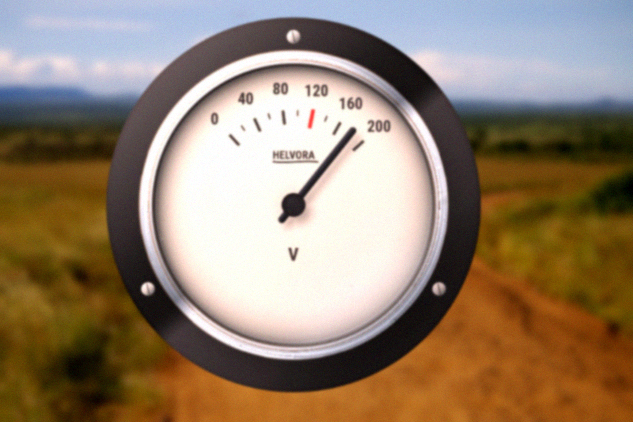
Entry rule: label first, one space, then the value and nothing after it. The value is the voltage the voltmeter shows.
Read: 180 V
